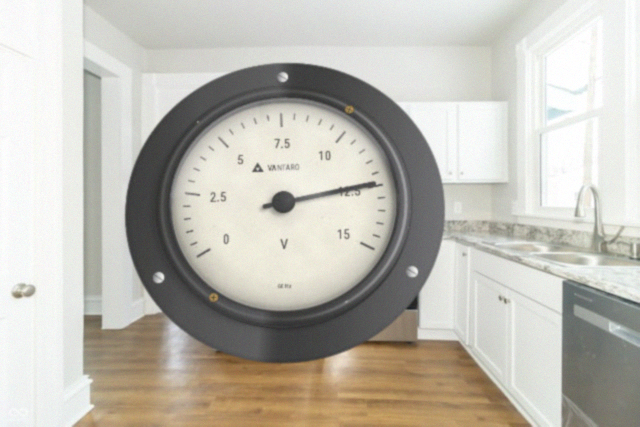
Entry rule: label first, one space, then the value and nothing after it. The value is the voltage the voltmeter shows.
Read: 12.5 V
